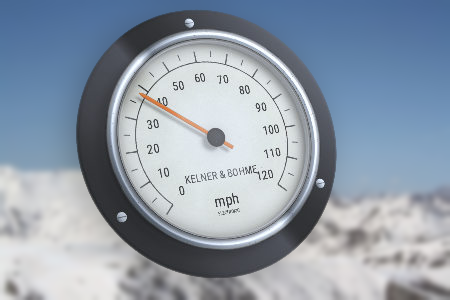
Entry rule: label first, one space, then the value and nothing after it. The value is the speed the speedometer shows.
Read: 37.5 mph
